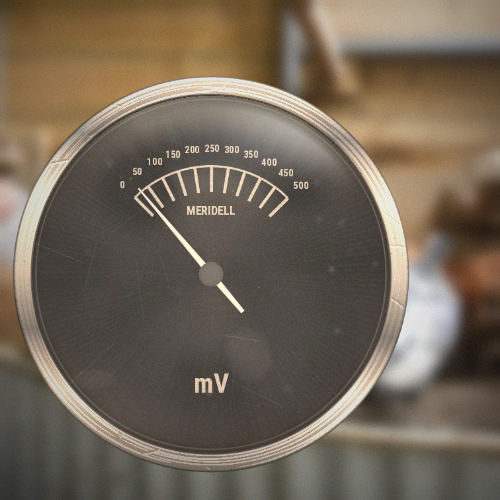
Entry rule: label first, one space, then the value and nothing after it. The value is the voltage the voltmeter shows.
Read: 25 mV
